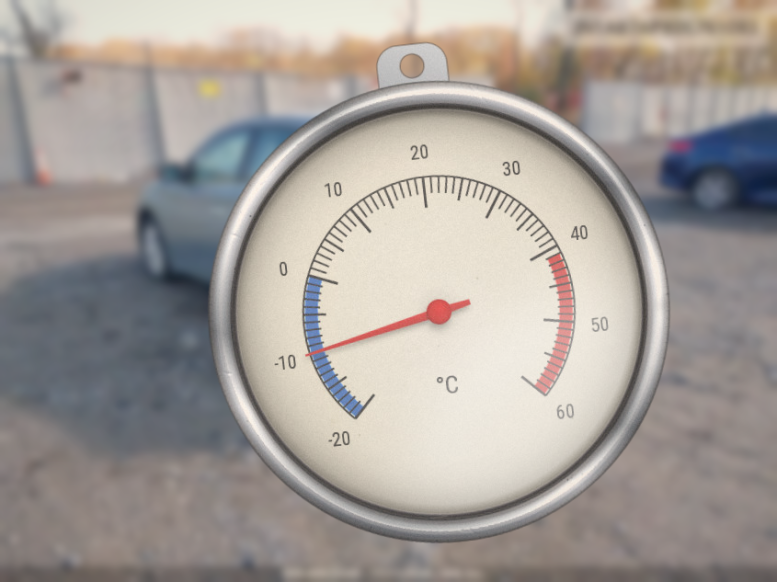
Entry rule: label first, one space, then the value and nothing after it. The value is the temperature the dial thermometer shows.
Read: -10 °C
